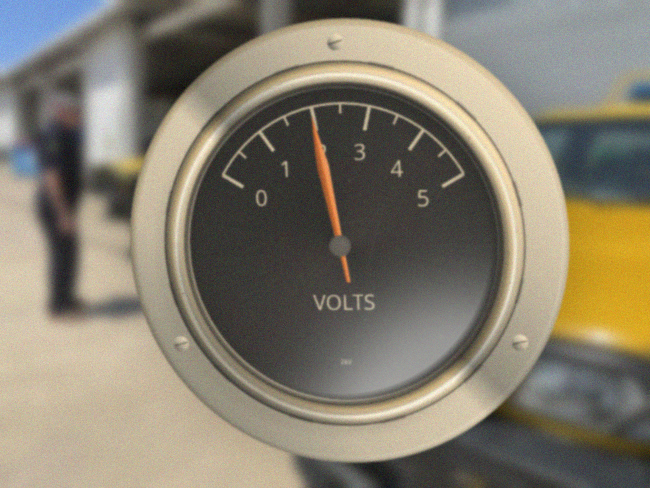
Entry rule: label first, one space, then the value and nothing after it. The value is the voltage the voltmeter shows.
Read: 2 V
